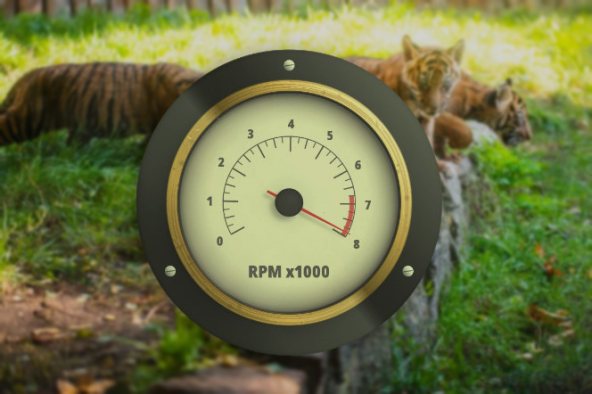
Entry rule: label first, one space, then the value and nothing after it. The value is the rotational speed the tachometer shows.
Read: 7875 rpm
